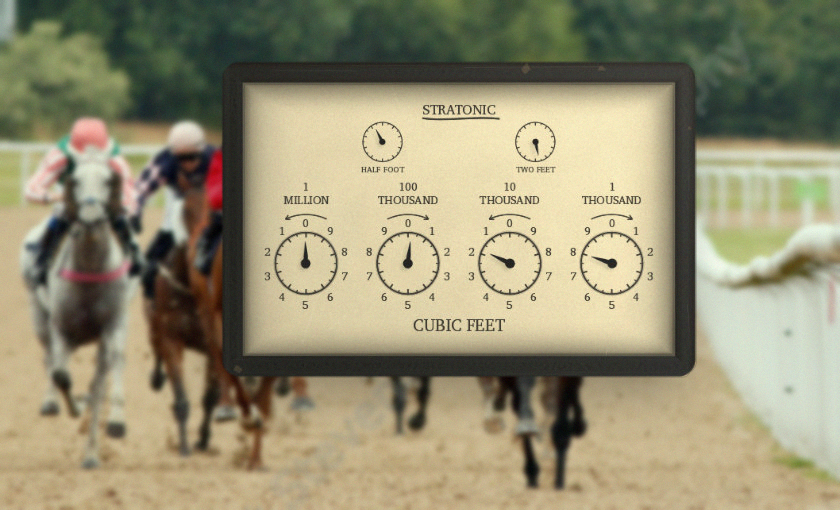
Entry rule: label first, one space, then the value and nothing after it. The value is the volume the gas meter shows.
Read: 1800 ft³
